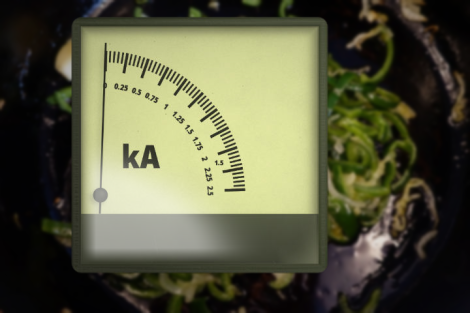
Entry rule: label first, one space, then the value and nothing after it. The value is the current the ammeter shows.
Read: 0 kA
